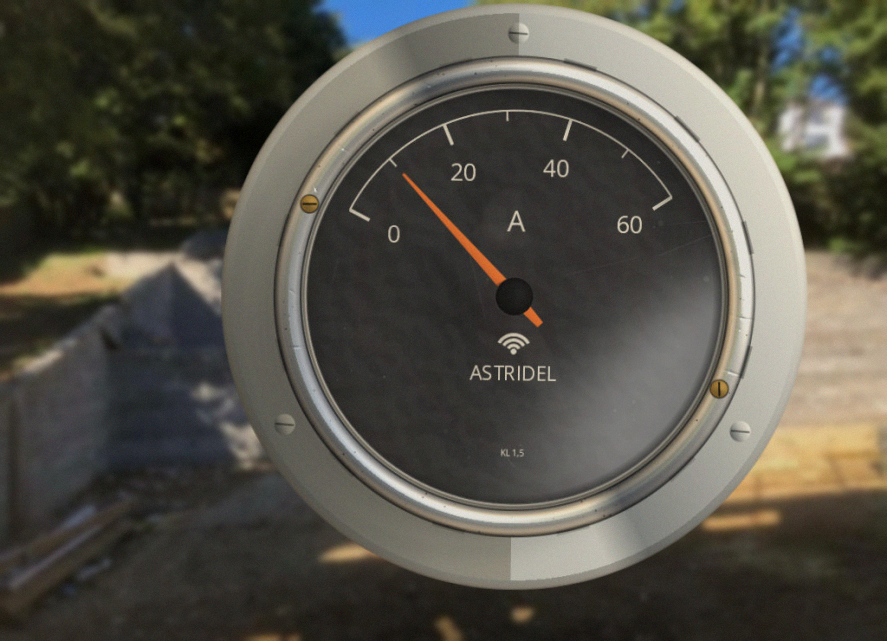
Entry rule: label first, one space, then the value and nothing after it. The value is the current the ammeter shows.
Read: 10 A
